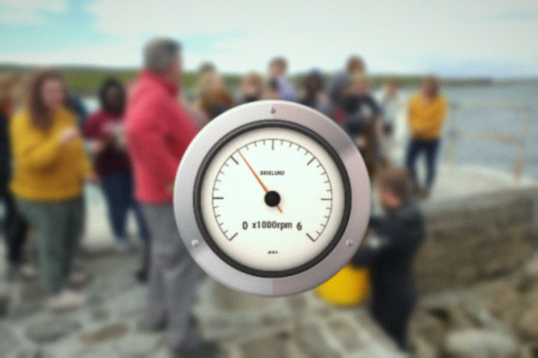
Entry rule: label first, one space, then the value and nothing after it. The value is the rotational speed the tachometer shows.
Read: 2200 rpm
